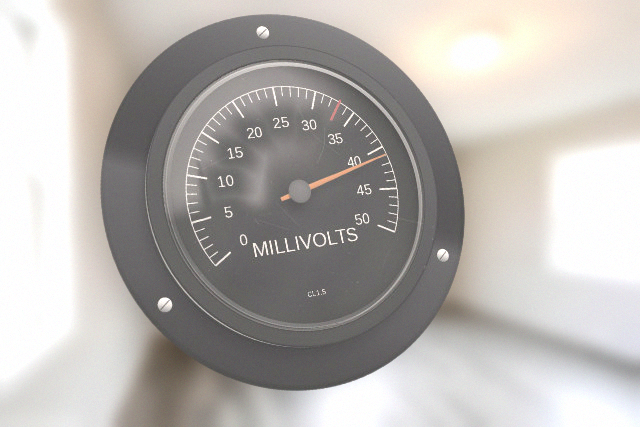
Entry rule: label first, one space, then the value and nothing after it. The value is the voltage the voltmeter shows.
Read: 41 mV
